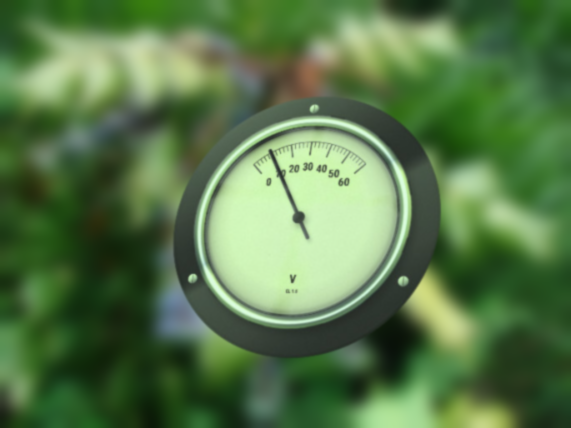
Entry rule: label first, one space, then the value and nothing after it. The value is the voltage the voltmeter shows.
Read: 10 V
